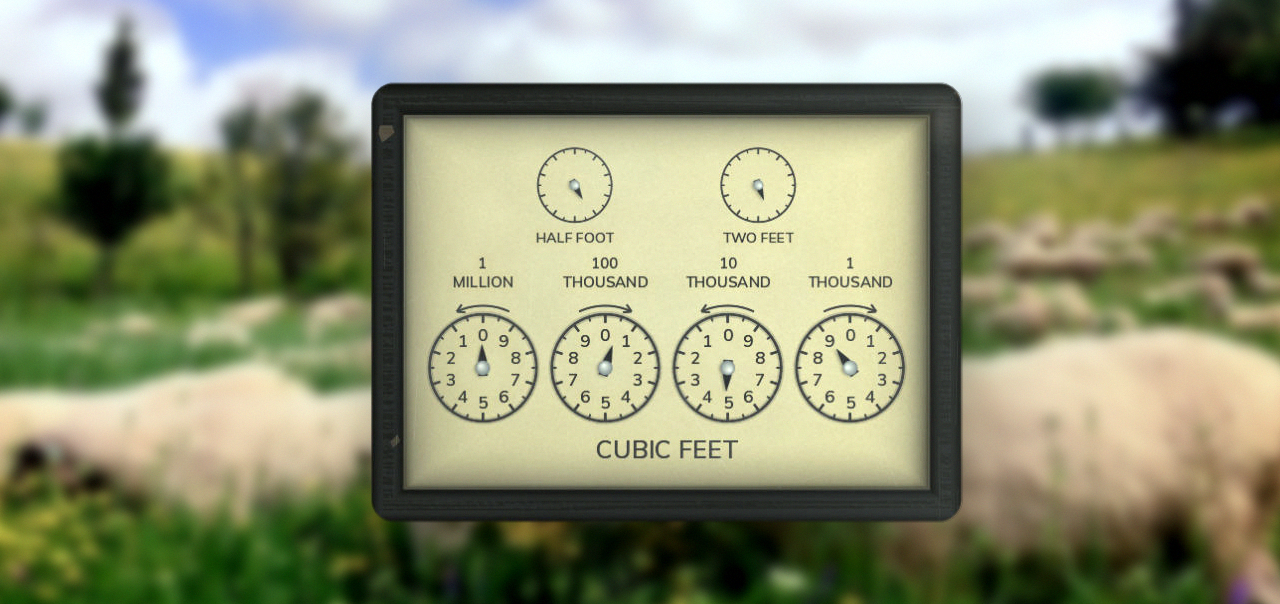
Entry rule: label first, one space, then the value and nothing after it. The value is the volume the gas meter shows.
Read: 4900 ft³
